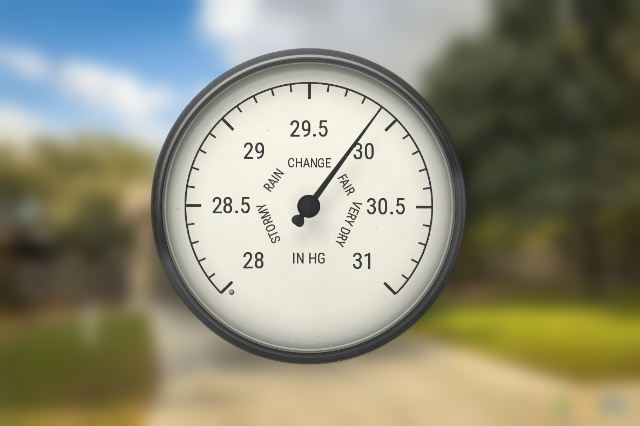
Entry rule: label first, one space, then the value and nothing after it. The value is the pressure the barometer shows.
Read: 29.9 inHg
